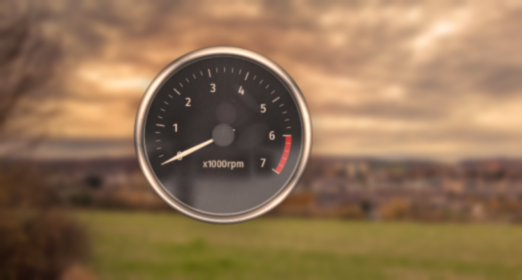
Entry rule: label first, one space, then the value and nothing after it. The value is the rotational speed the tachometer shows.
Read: 0 rpm
